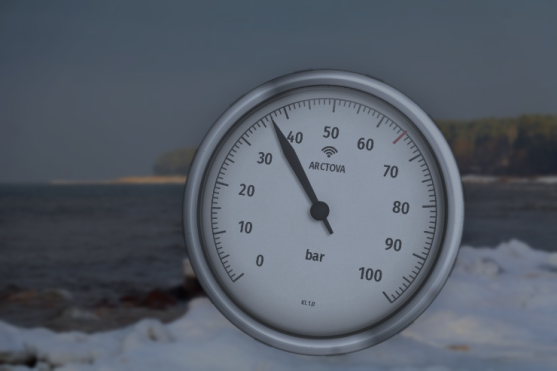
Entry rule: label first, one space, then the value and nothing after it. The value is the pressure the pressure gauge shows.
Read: 37 bar
